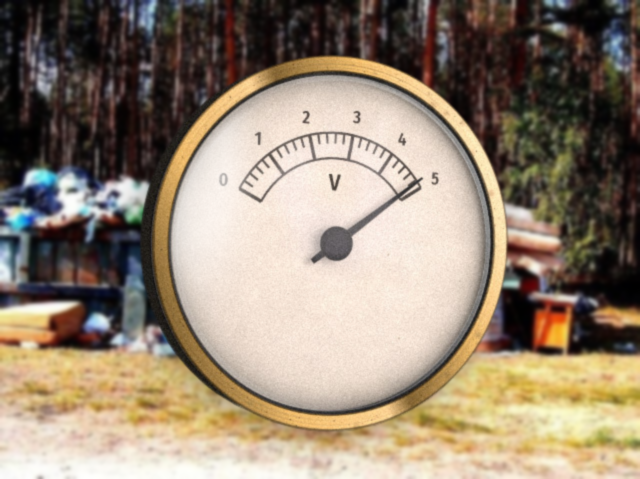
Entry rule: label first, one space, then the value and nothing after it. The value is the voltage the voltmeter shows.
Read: 4.8 V
